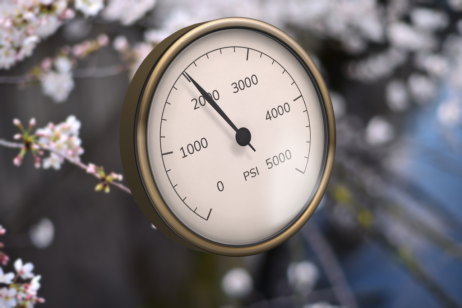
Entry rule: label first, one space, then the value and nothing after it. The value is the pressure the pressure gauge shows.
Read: 2000 psi
